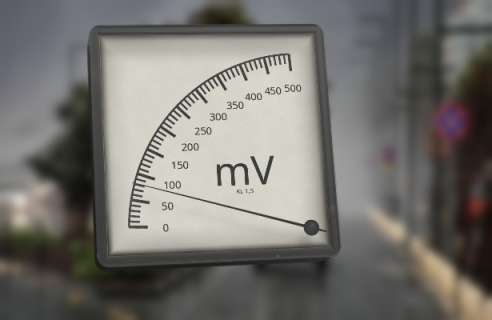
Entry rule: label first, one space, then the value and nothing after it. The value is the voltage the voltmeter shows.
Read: 80 mV
